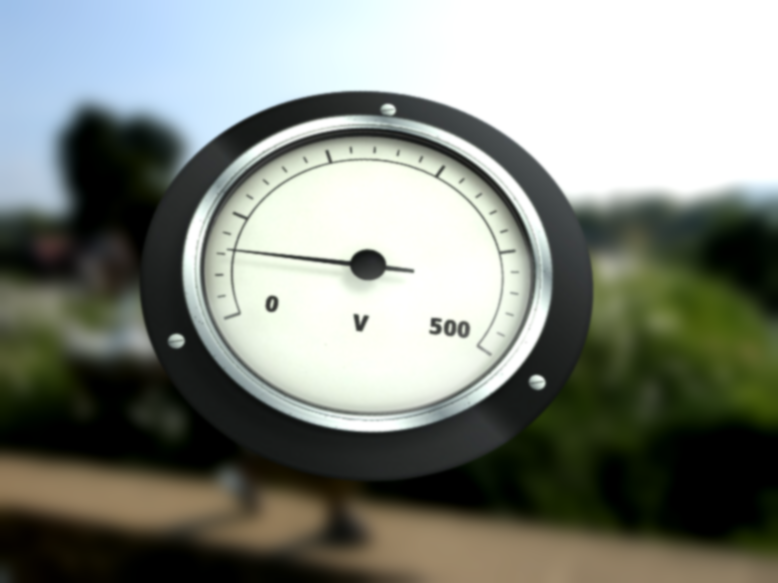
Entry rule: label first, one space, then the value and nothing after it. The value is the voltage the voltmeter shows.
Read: 60 V
